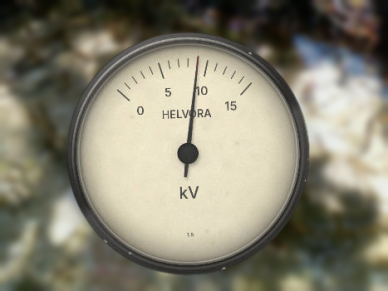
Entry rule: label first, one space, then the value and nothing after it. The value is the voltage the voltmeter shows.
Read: 9 kV
